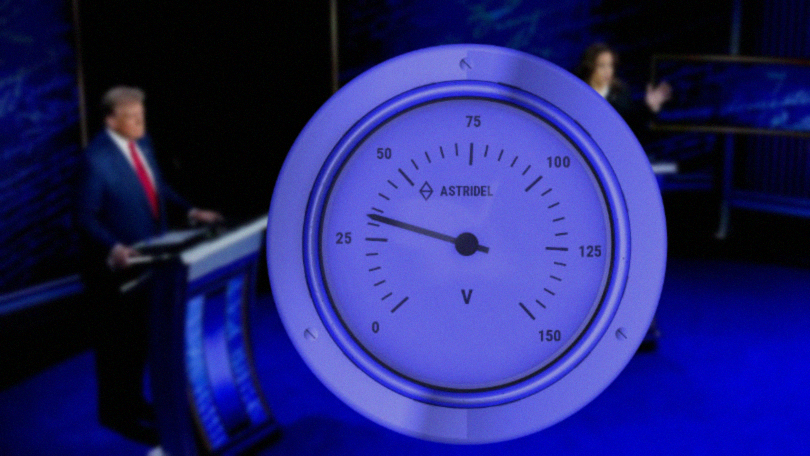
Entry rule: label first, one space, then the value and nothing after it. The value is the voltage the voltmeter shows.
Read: 32.5 V
